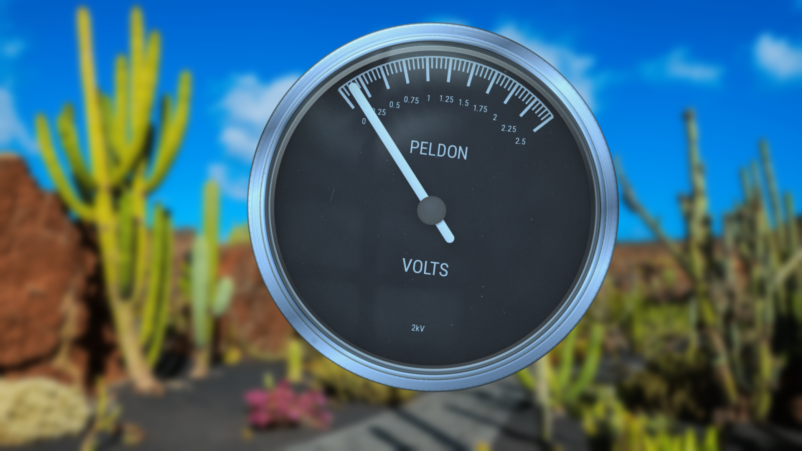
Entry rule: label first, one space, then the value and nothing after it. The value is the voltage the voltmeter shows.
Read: 0.15 V
